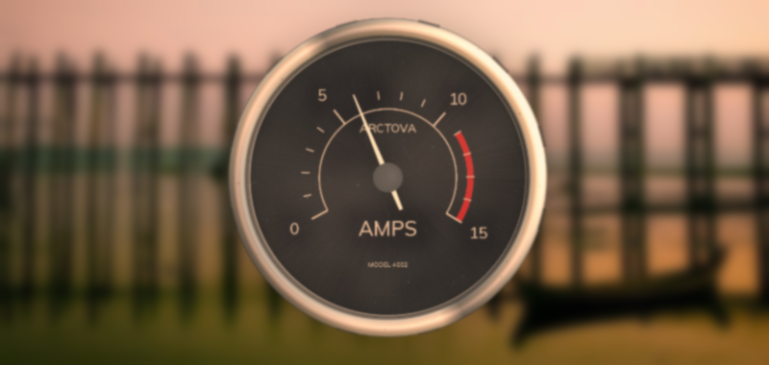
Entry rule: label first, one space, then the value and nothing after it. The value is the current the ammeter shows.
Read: 6 A
